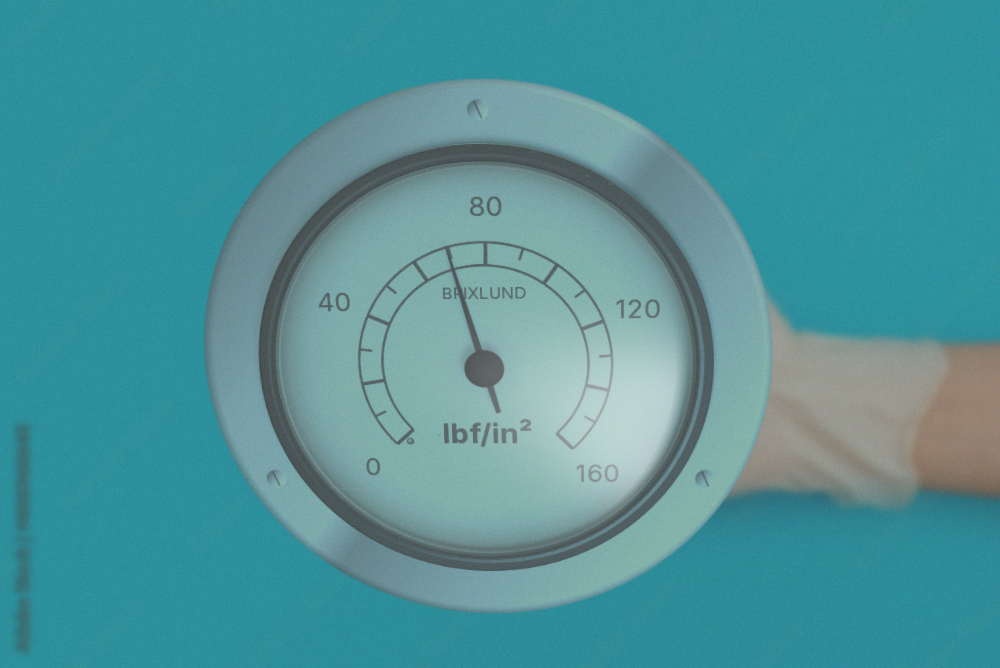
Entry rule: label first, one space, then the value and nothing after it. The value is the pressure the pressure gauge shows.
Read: 70 psi
